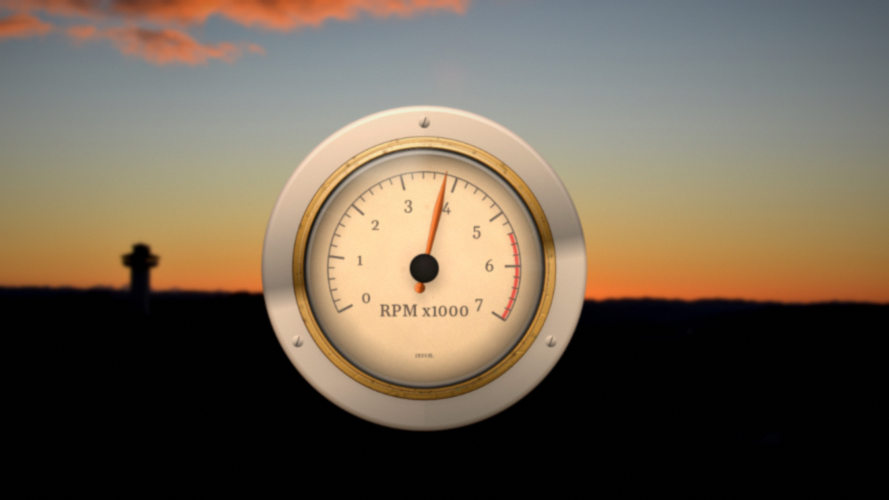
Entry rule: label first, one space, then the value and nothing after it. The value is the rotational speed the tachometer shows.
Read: 3800 rpm
